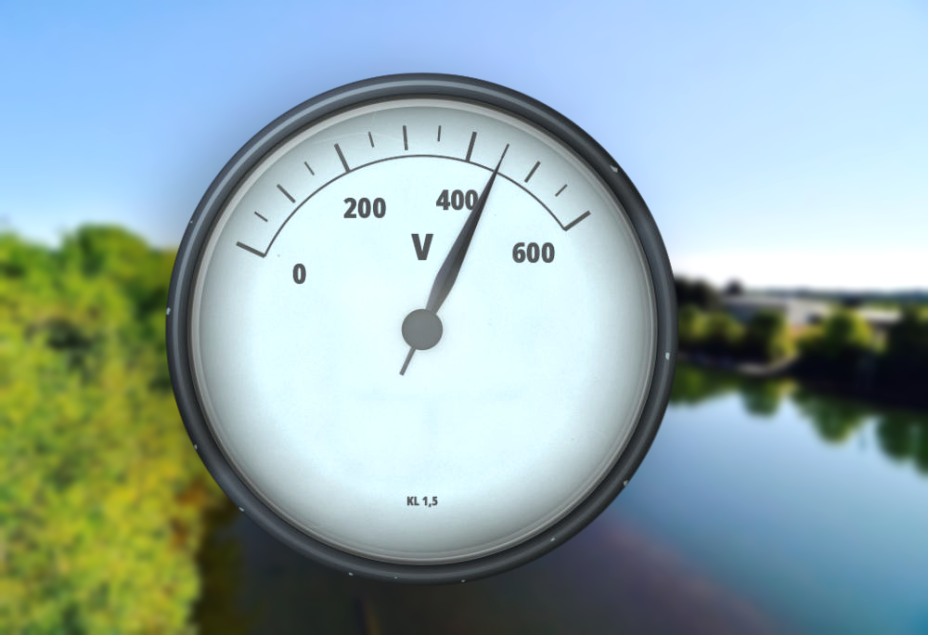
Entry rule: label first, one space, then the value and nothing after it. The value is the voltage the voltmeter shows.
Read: 450 V
